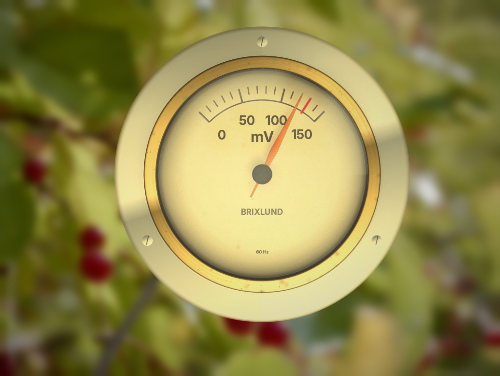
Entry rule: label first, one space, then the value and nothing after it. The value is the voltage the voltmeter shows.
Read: 120 mV
